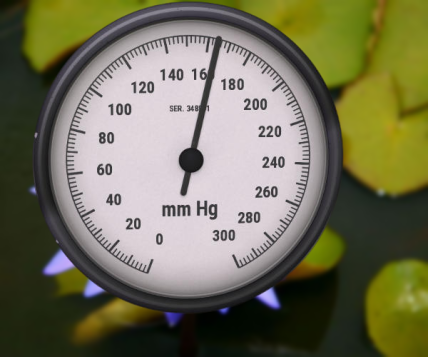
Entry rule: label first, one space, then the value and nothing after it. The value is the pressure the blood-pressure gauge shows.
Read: 164 mmHg
